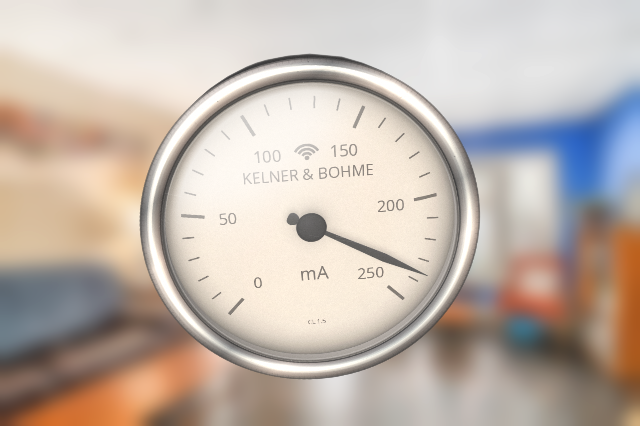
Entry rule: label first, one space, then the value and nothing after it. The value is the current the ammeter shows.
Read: 235 mA
